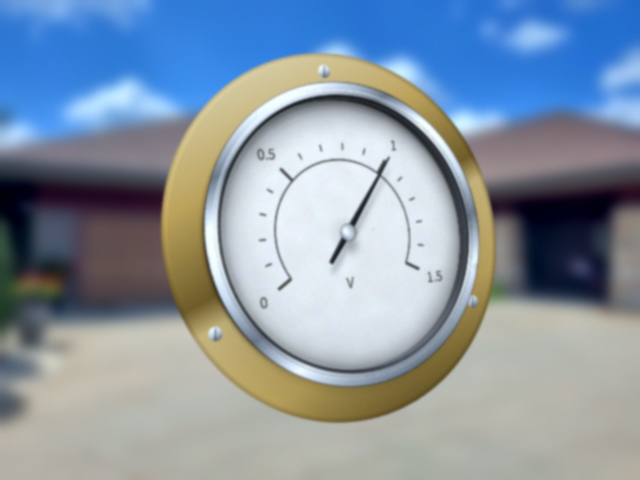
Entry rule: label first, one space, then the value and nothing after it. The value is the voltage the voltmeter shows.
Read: 1 V
